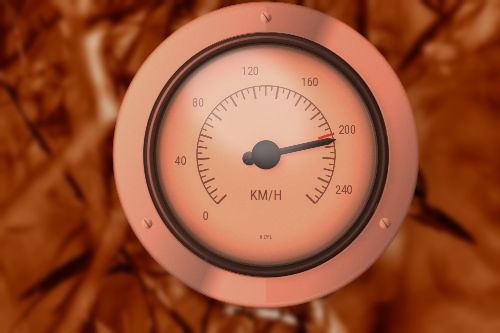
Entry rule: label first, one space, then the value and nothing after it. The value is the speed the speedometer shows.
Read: 205 km/h
